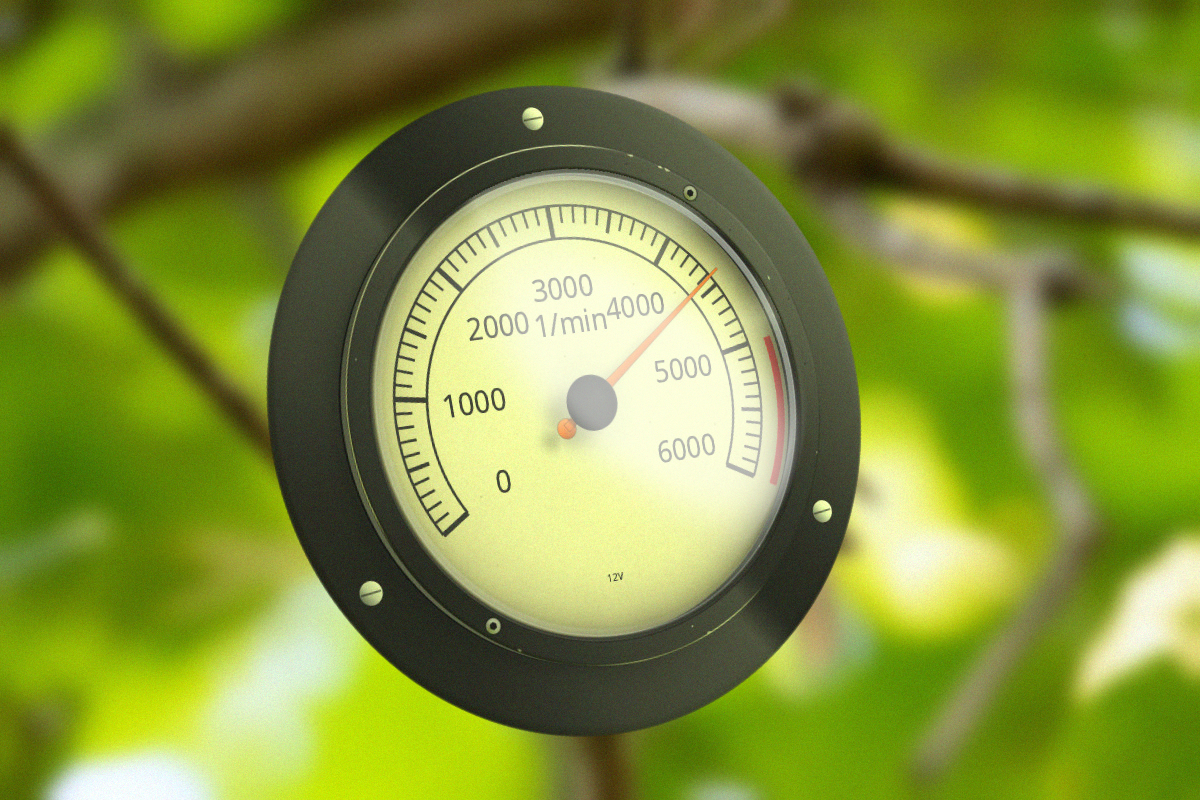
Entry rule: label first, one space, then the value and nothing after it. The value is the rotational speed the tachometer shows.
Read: 4400 rpm
